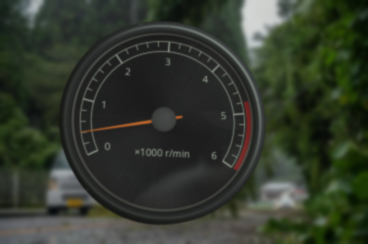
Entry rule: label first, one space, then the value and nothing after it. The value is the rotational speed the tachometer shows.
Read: 400 rpm
